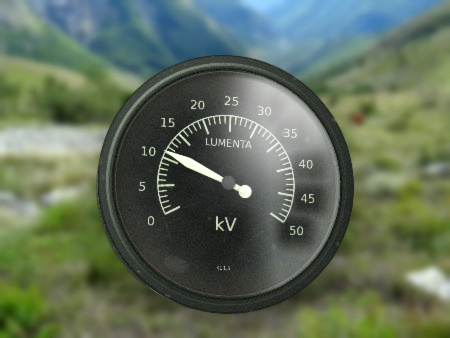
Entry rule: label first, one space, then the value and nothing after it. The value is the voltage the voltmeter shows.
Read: 11 kV
